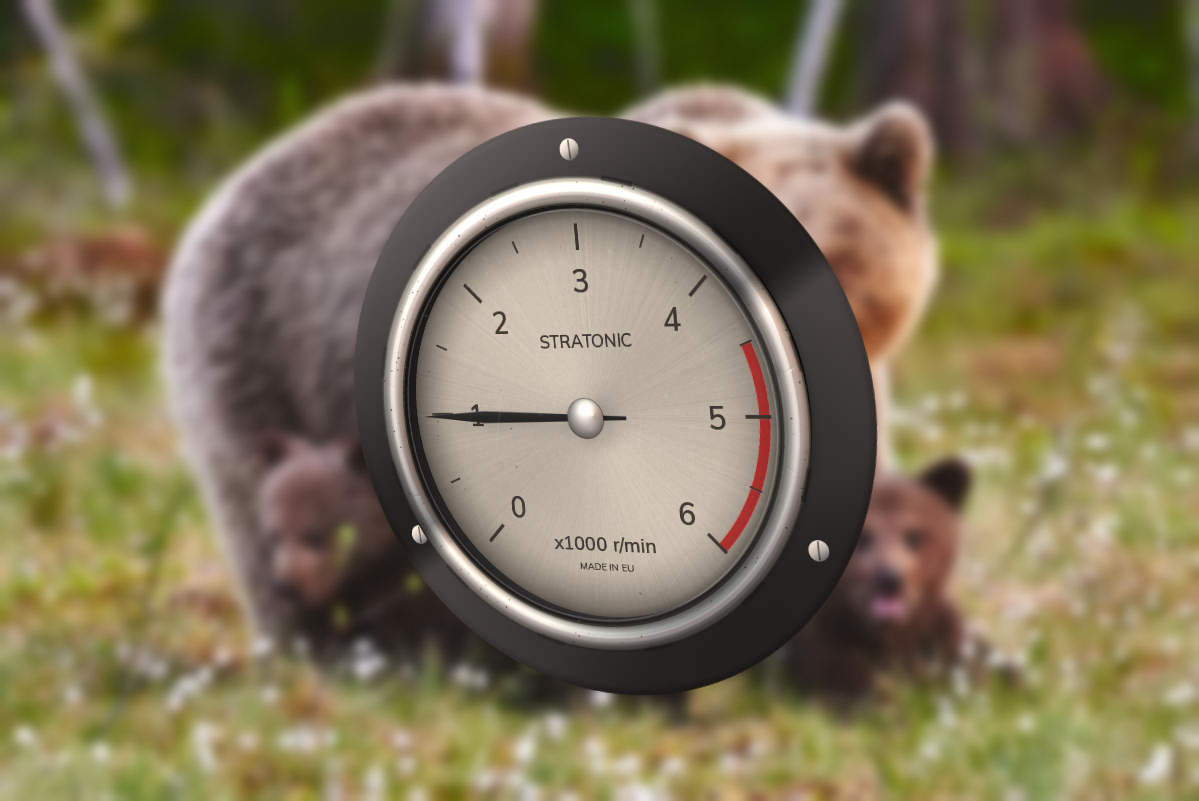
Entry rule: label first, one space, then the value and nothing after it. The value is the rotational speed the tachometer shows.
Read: 1000 rpm
